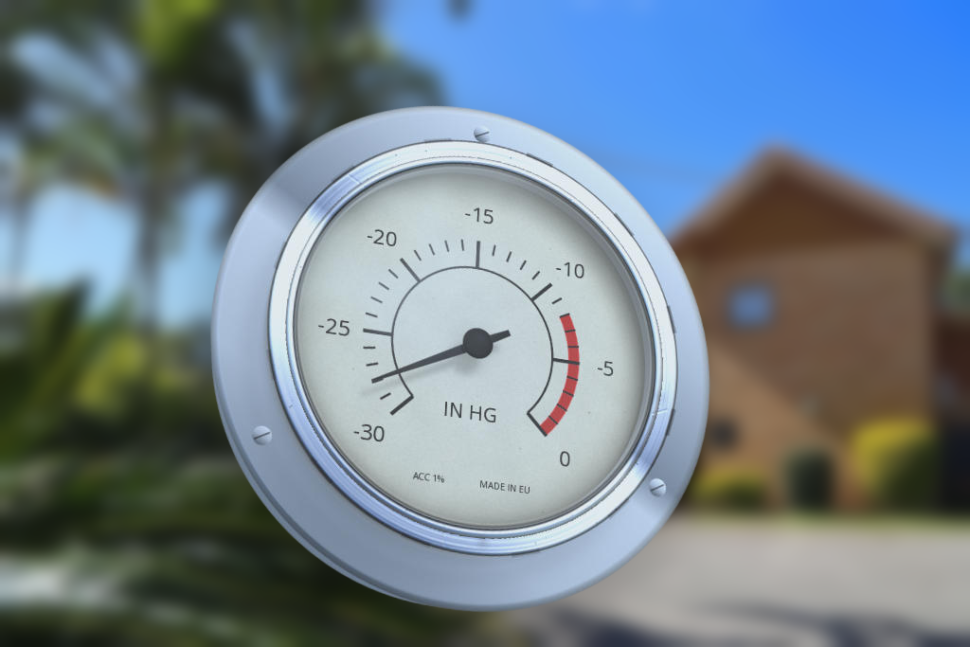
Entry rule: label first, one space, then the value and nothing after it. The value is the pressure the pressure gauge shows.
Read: -28 inHg
